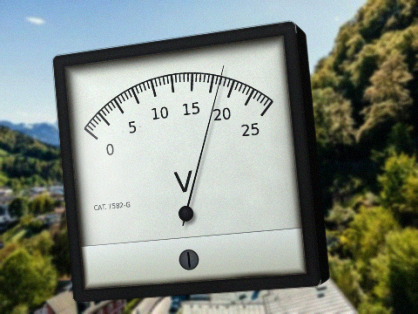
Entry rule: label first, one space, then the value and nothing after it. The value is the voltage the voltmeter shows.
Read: 18.5 V
